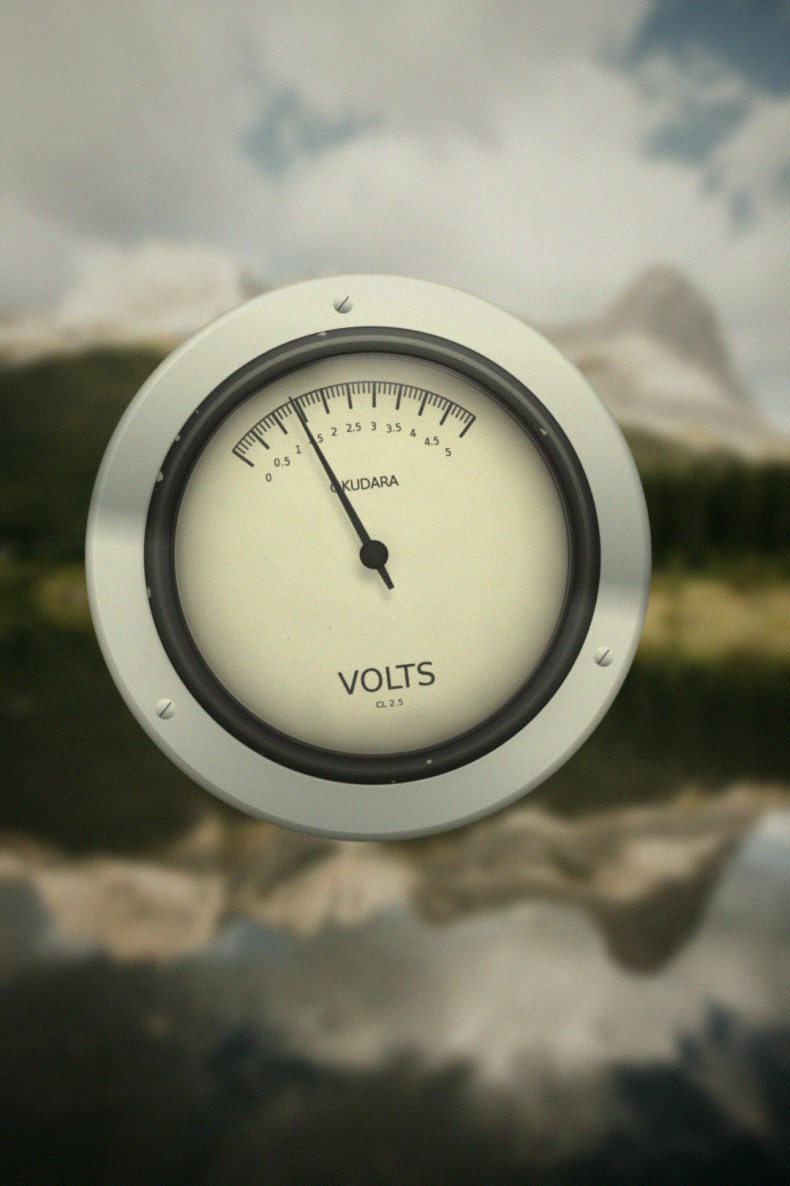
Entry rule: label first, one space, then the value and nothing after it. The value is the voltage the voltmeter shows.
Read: 1.4 V
